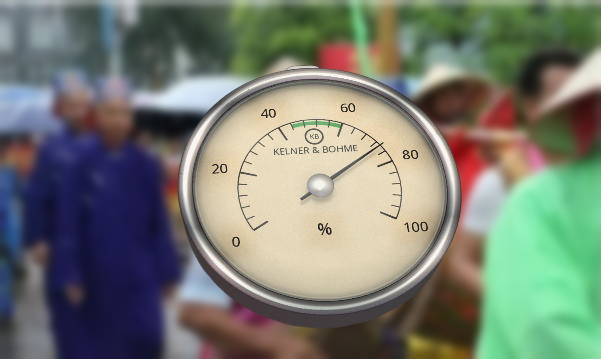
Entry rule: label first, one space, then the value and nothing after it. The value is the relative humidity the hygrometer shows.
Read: 74 %
